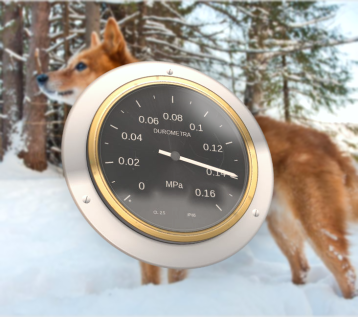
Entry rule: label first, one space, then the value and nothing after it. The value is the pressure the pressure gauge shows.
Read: 0.14 MPa
